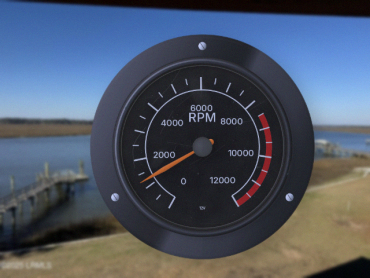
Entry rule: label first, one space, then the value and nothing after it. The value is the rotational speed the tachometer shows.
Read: 1250 rpm
